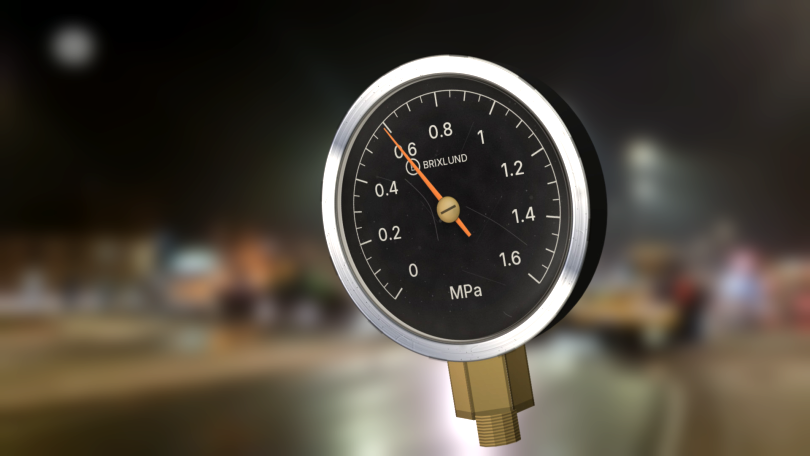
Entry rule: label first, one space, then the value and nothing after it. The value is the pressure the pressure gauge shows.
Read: 0.6 MPa
